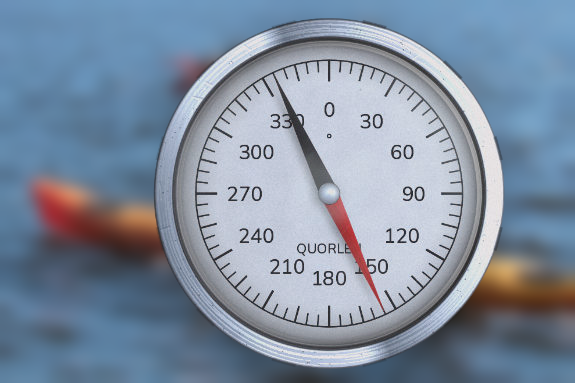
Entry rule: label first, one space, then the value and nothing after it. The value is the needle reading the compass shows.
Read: 155 °
